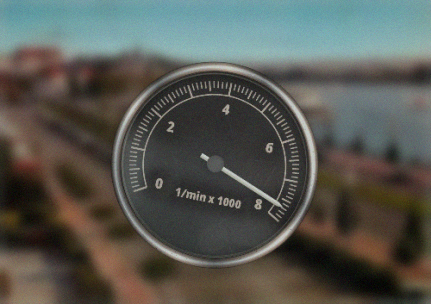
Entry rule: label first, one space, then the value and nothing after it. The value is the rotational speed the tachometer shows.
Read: 7700 rpm
